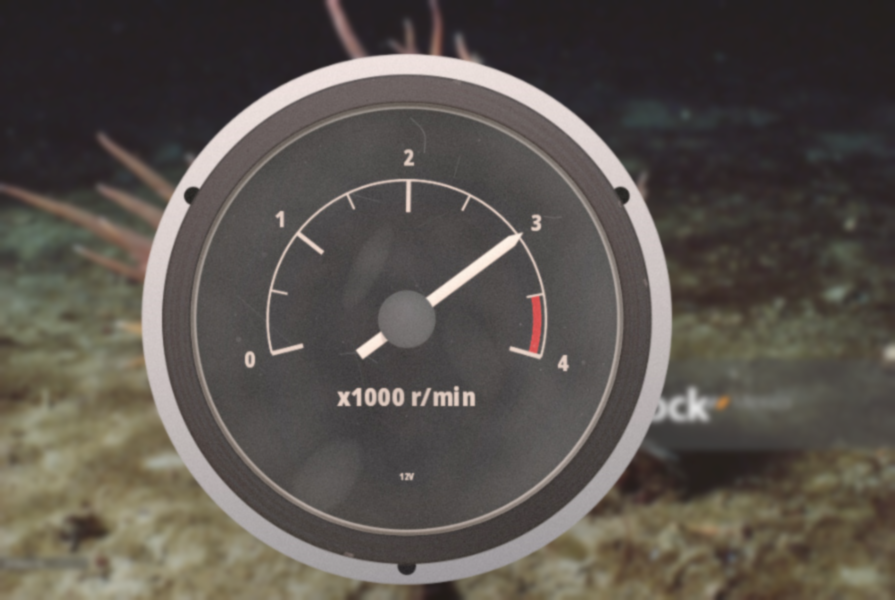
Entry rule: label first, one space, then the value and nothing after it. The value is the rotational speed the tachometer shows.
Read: 3000 rpm
